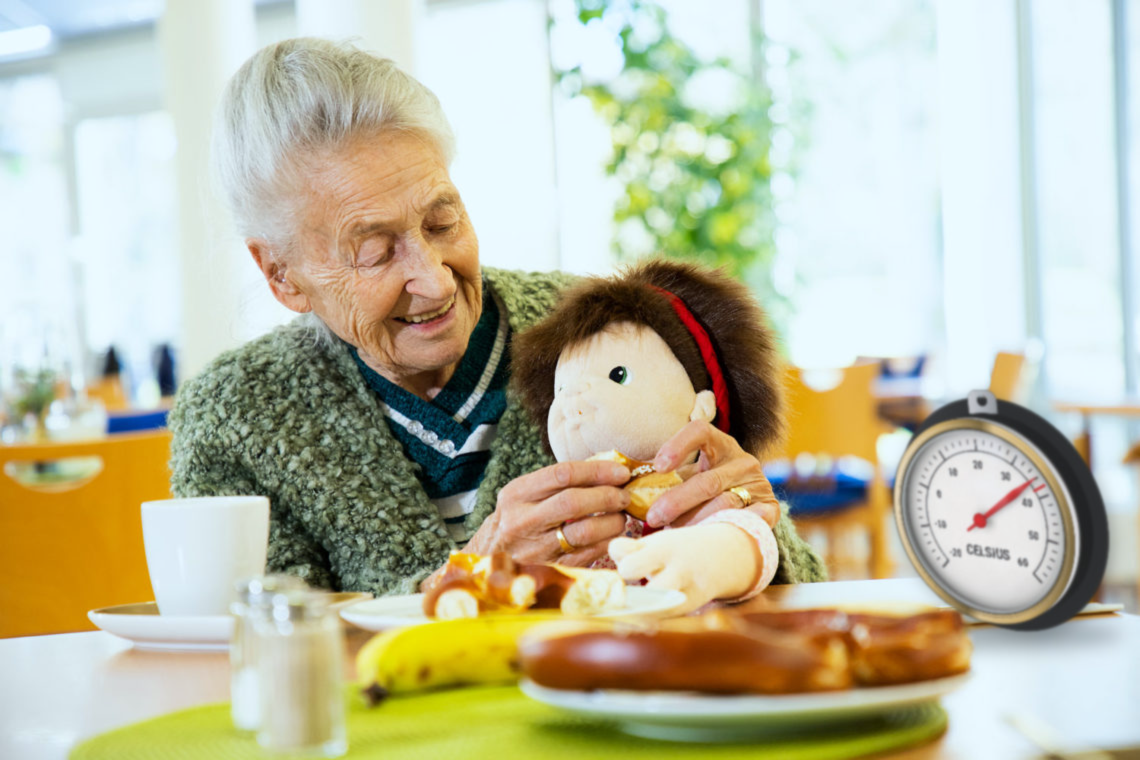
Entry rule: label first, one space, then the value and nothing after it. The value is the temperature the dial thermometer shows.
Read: 36 °C
